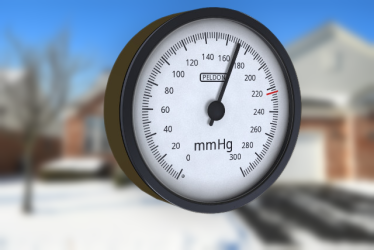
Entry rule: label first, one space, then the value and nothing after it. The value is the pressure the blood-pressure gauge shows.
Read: 170 mmHg
